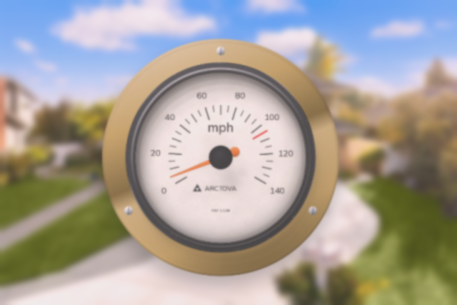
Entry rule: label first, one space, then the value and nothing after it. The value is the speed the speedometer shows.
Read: 5 mph
